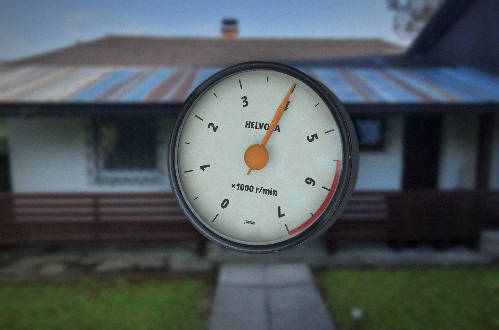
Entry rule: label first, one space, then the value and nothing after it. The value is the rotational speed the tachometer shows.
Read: 4000 rpm
